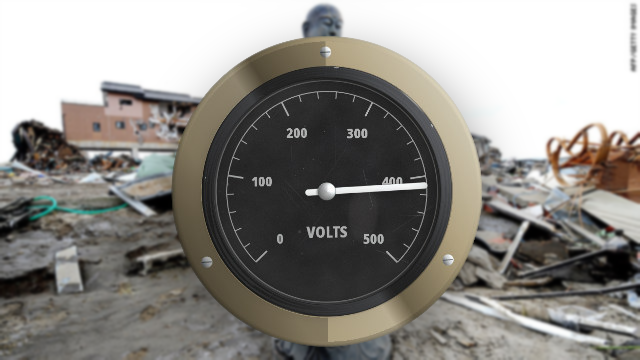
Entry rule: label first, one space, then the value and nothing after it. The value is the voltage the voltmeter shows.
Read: 410 V
